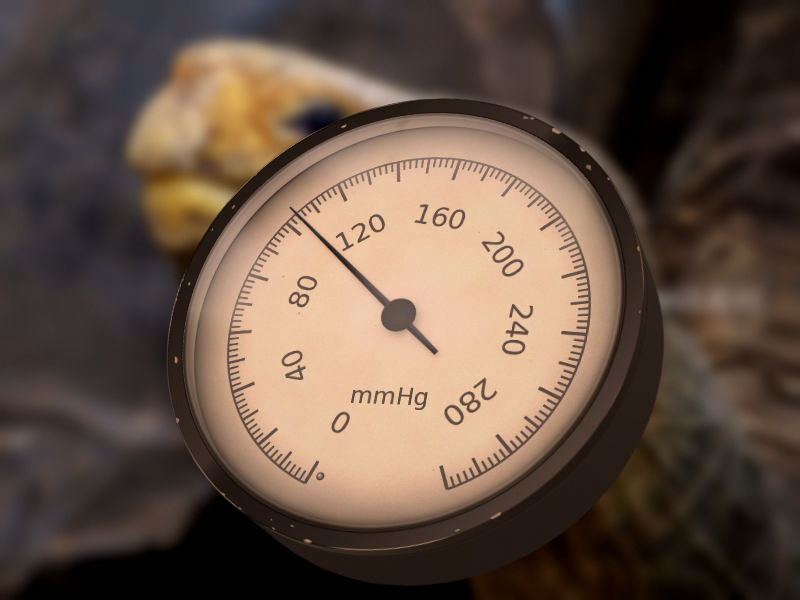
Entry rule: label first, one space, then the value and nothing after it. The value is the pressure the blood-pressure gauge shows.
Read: 104 mmHg
